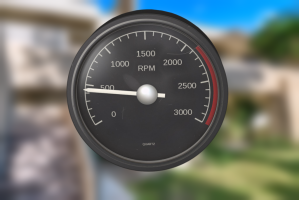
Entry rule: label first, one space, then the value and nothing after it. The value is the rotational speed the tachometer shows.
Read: 450 rpm
